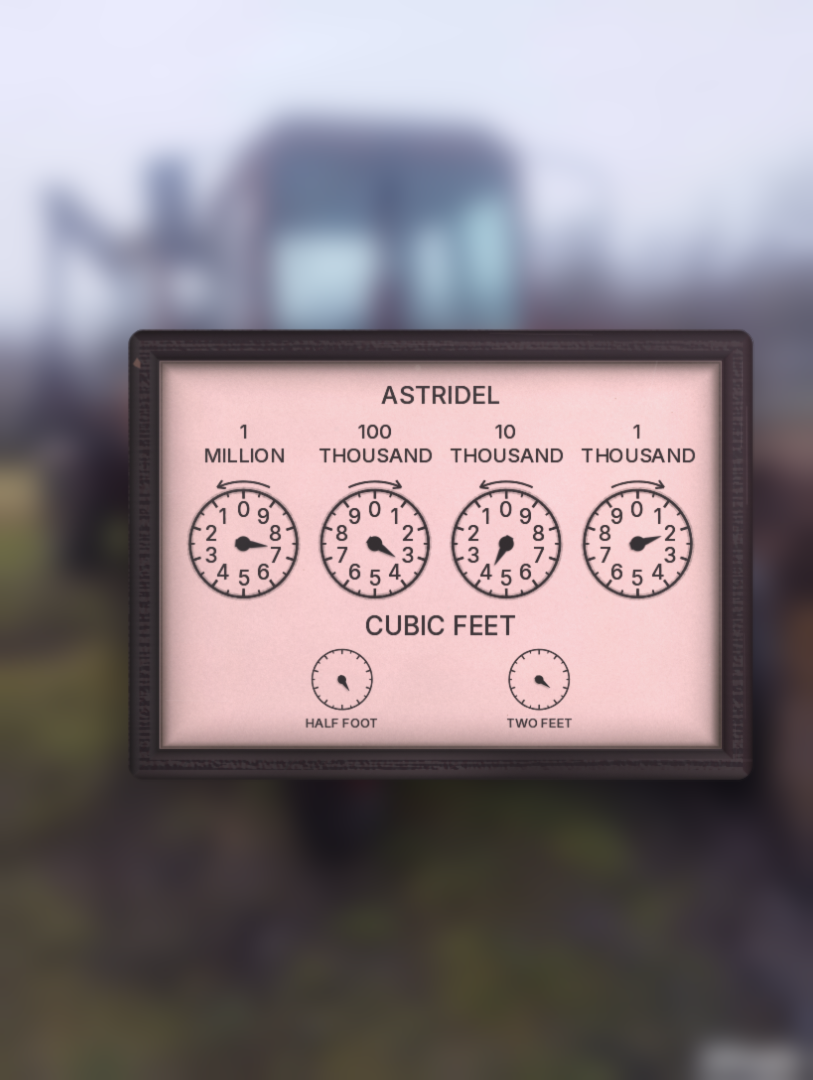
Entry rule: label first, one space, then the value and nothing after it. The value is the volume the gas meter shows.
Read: 734200 ft³
